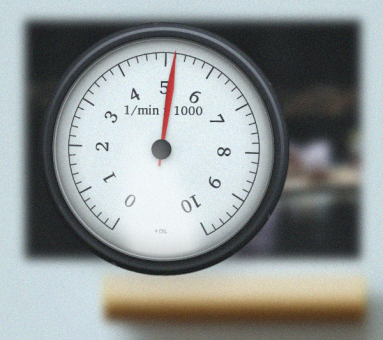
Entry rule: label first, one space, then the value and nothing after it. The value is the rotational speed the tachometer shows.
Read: 5200 rpm
